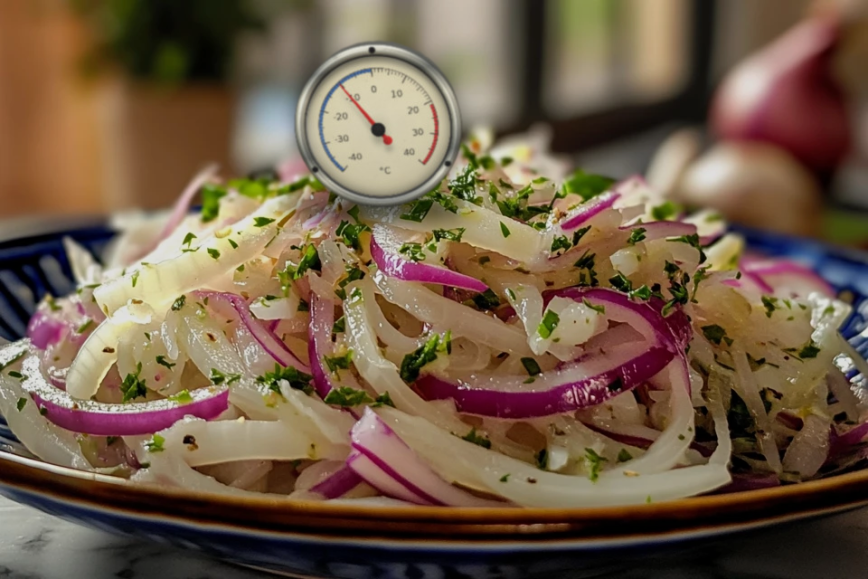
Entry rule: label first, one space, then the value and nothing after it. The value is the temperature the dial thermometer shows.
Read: -10 °C
